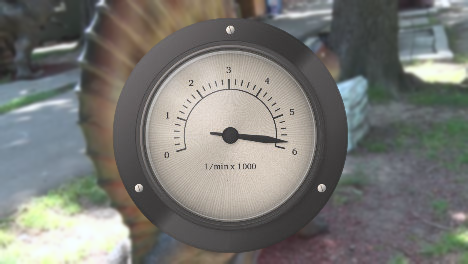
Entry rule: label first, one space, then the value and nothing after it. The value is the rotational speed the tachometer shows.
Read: 5800 rpm
